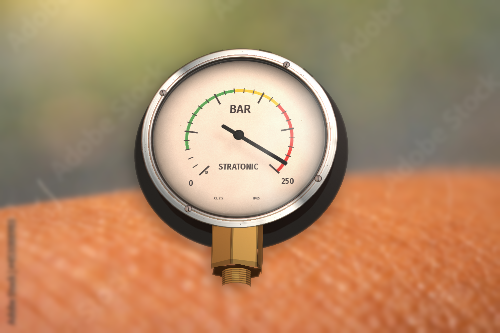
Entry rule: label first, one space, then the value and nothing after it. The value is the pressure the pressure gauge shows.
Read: 240 bar
